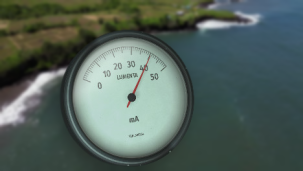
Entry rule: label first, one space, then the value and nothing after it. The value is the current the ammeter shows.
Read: 40 mA
